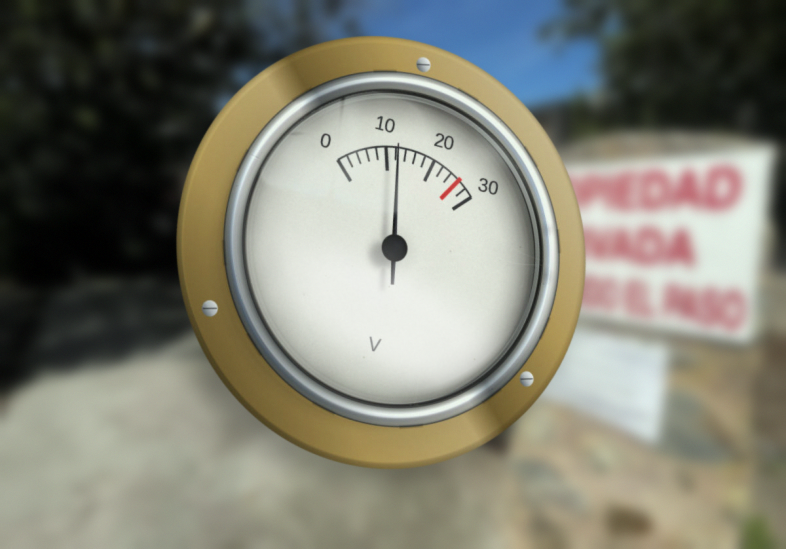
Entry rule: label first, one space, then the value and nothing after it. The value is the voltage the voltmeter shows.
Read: 12 V
